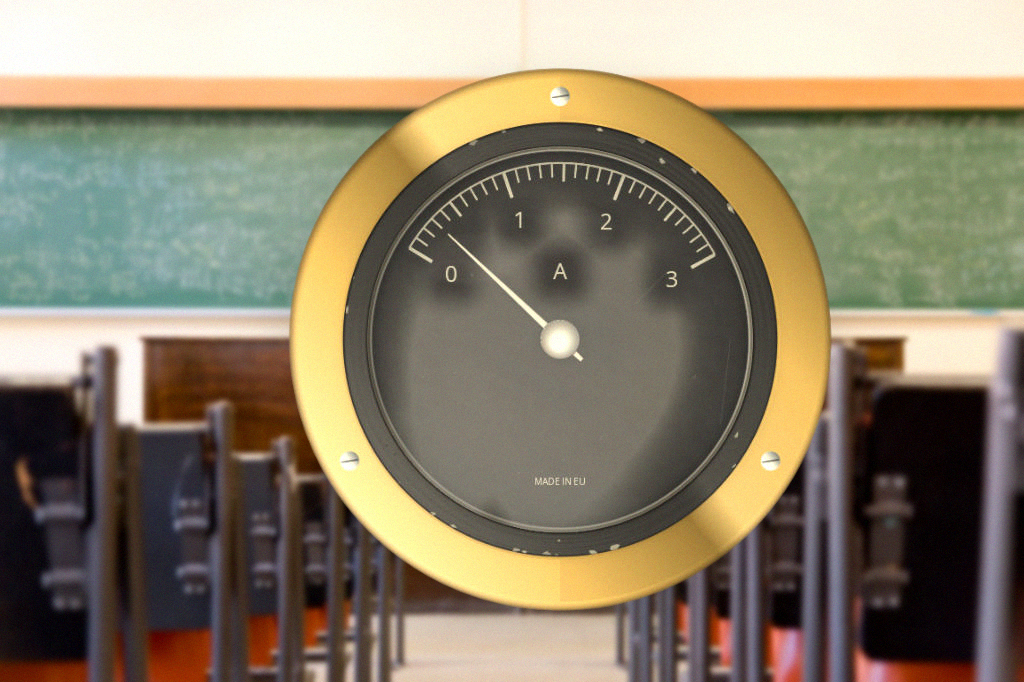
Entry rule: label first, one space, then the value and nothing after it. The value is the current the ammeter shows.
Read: 0.3 A
